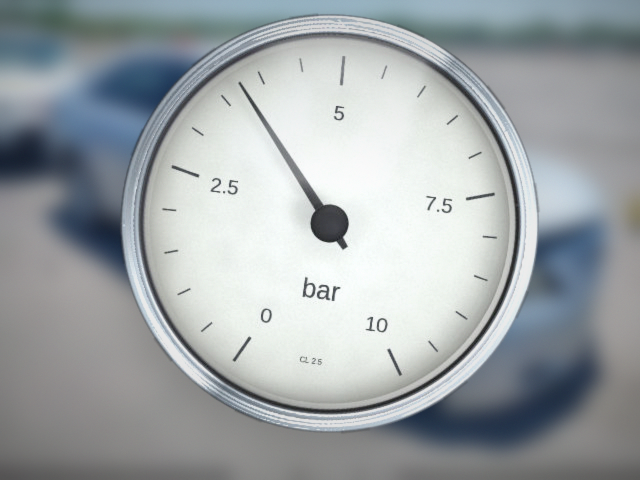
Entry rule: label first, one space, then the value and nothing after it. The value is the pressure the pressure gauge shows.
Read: 3.75 bar
